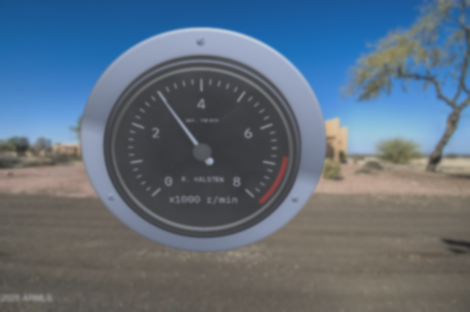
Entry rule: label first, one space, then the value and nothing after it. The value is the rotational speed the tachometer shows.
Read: 3000 rpm
